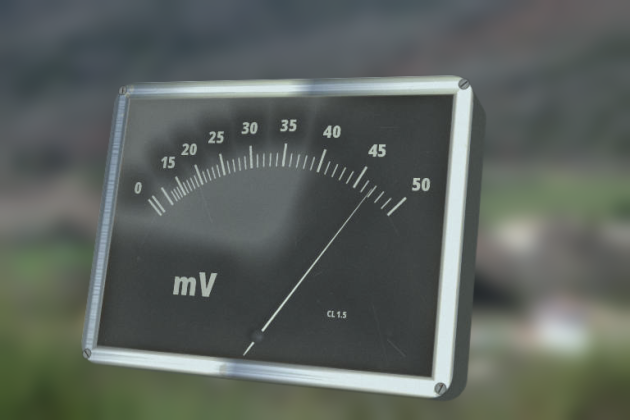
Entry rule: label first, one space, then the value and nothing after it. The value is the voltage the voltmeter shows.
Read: 47 mV
